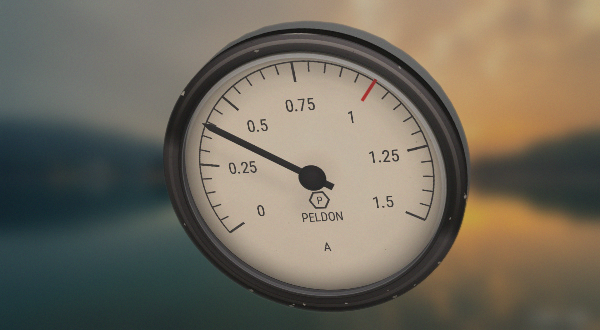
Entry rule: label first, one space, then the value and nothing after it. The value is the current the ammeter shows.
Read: 0.4 A
